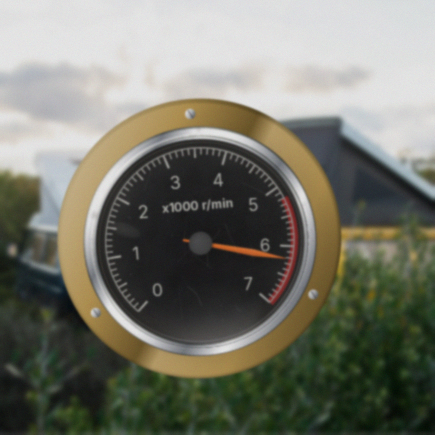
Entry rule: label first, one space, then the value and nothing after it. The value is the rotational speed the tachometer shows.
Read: 6200 rpm
